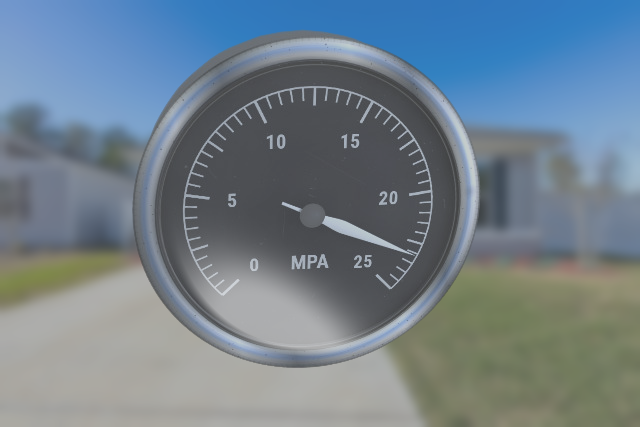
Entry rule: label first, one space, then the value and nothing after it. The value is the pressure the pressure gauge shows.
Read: 23 MPa
